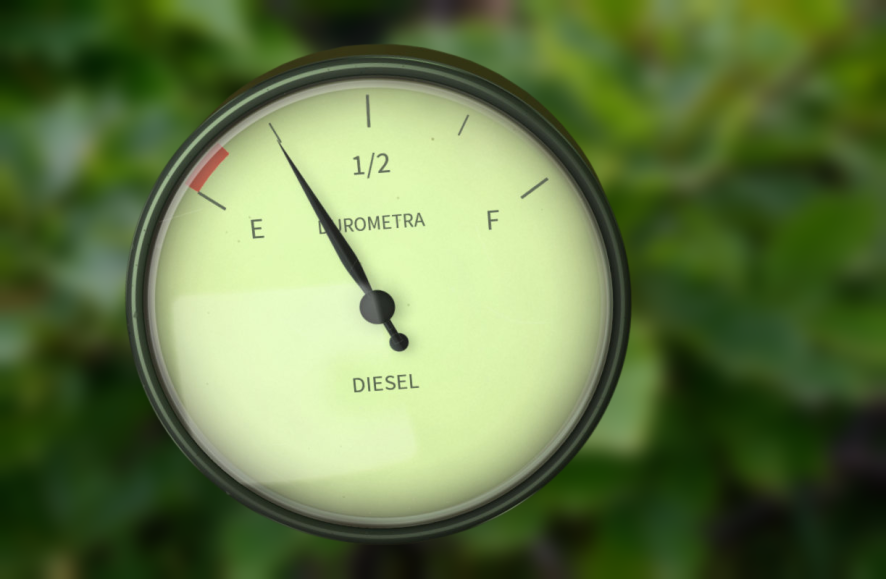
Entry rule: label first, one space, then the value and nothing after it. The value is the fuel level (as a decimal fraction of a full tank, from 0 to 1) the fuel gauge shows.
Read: 0.25
